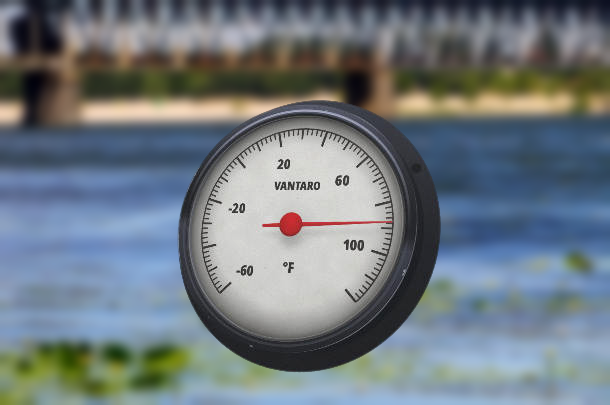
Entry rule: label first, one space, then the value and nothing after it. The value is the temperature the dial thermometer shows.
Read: 88 °F
